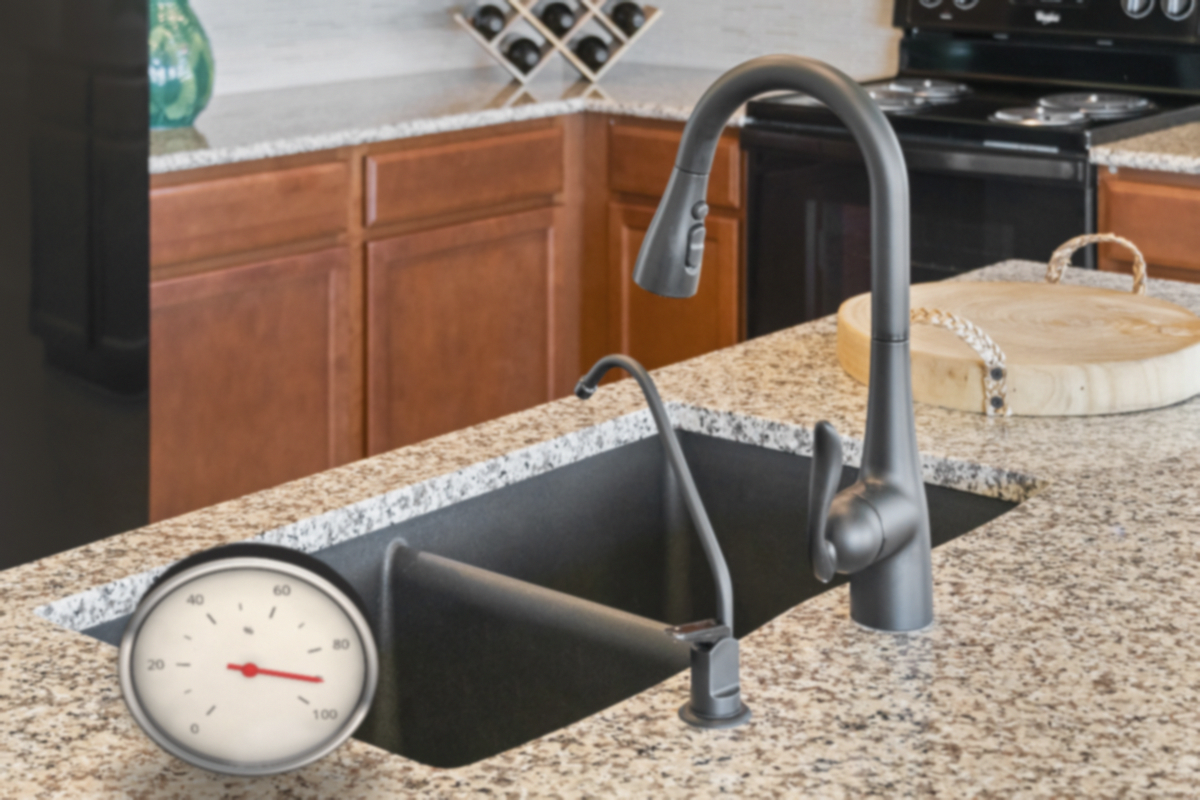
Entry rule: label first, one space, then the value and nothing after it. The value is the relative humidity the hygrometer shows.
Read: 90 %
